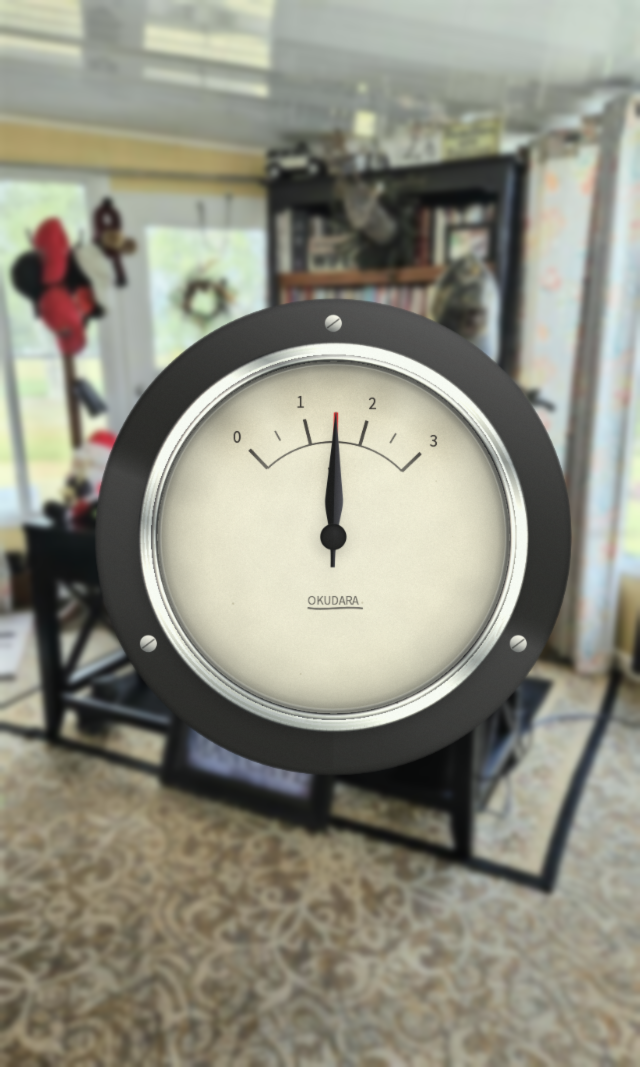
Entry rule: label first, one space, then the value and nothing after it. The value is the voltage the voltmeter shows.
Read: 1.5 V
